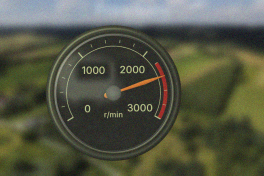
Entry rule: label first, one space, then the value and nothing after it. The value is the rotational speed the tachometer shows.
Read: 2400 rpm
